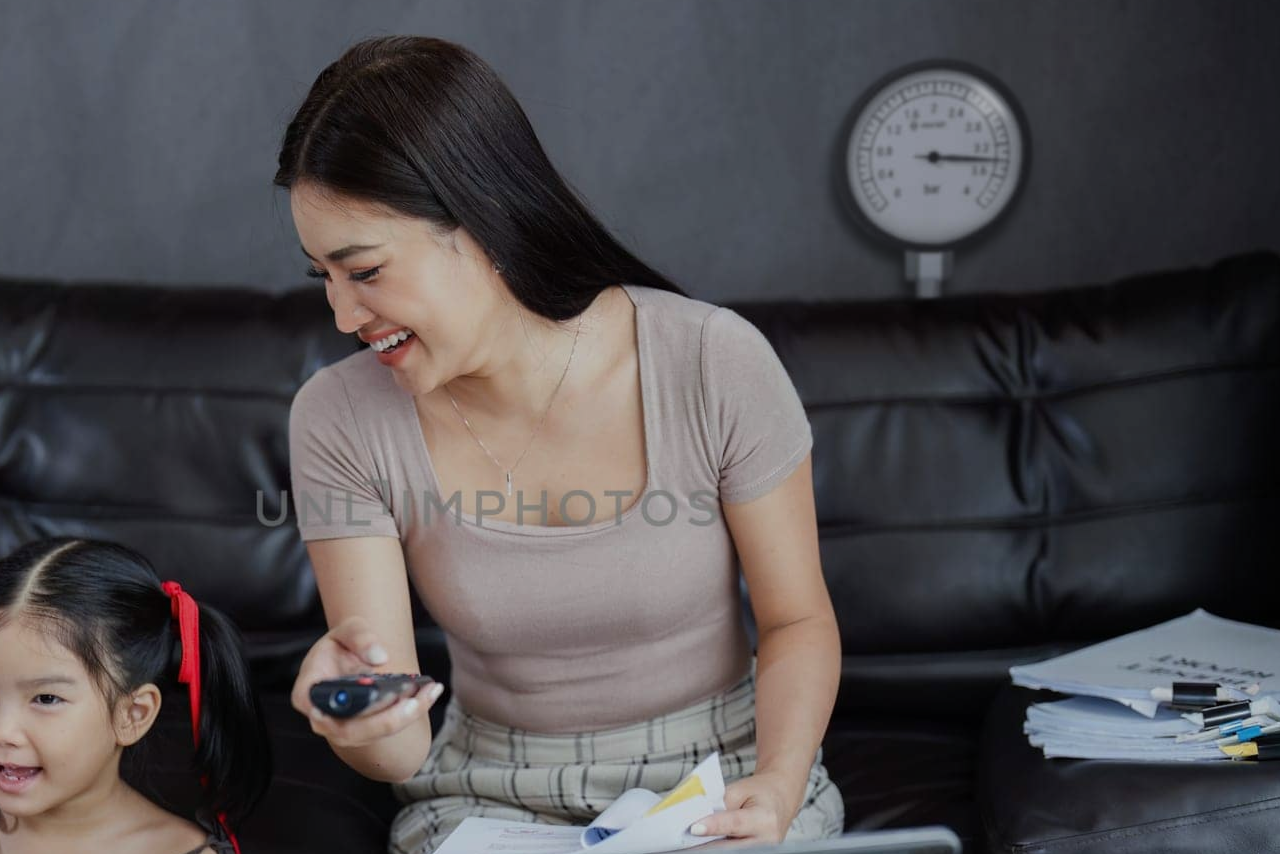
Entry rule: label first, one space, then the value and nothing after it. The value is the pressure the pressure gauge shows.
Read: 3.4 bar
